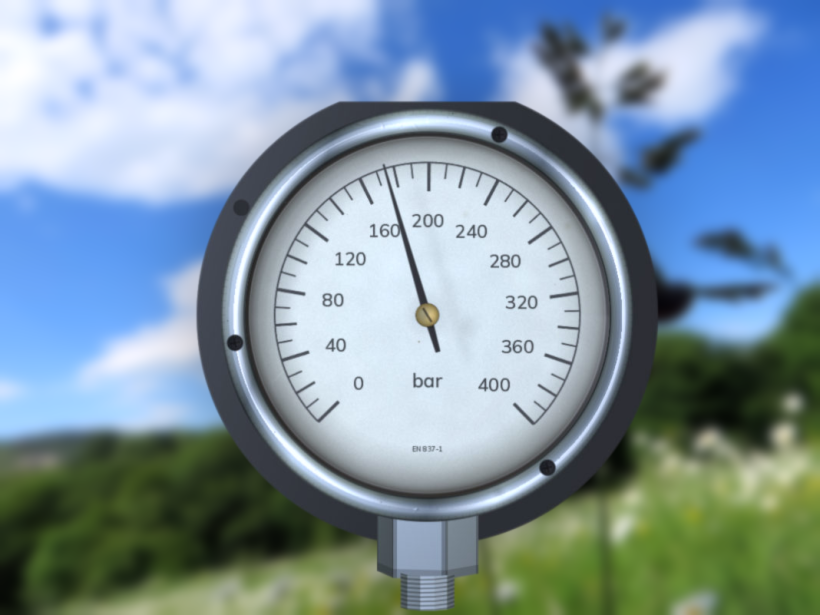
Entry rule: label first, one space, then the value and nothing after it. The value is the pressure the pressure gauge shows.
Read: 175 bar
